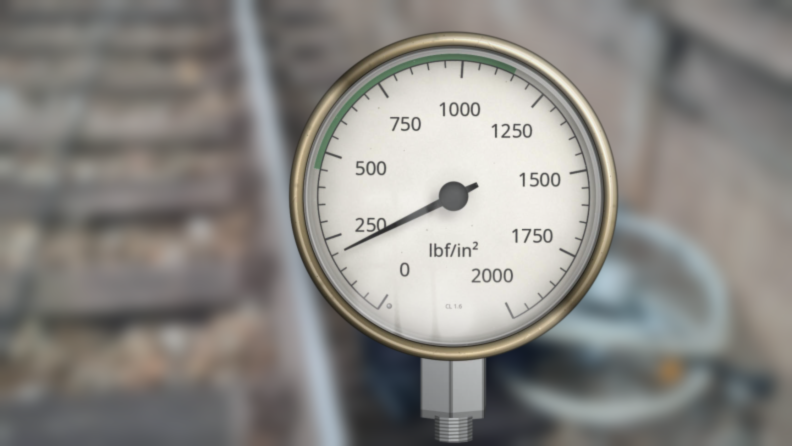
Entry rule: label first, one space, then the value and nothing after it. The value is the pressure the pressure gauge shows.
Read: 200 psi
